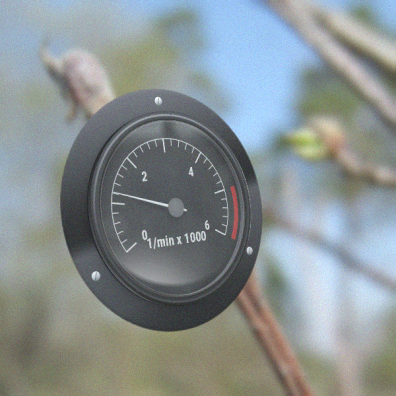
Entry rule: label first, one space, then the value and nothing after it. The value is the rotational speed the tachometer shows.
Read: 1200 rpm
